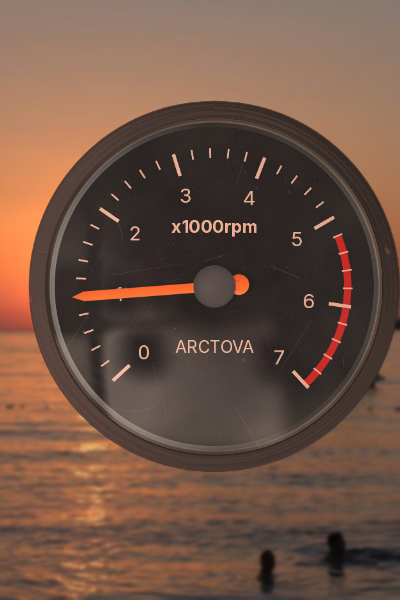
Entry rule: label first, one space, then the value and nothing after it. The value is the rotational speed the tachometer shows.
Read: 1000 rpm
